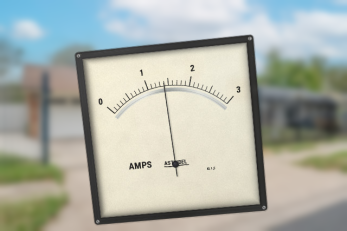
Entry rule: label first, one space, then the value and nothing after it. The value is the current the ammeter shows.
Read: 1.4 A
